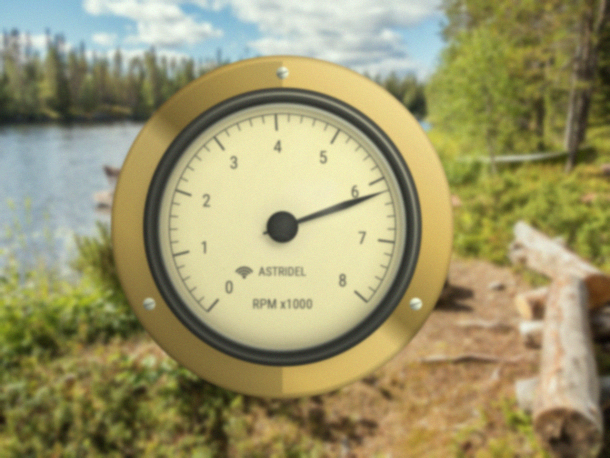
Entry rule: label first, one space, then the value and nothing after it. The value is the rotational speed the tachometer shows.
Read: 6200 rpm
